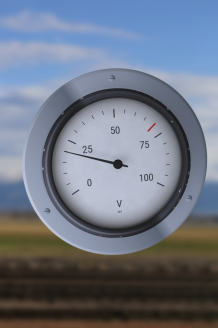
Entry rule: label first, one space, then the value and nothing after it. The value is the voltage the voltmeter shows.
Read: 20 V
